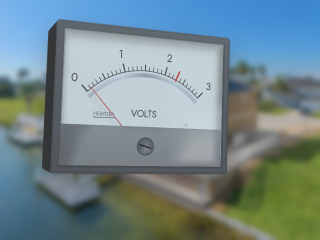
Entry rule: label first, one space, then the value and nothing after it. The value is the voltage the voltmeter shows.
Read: 0.1 V
